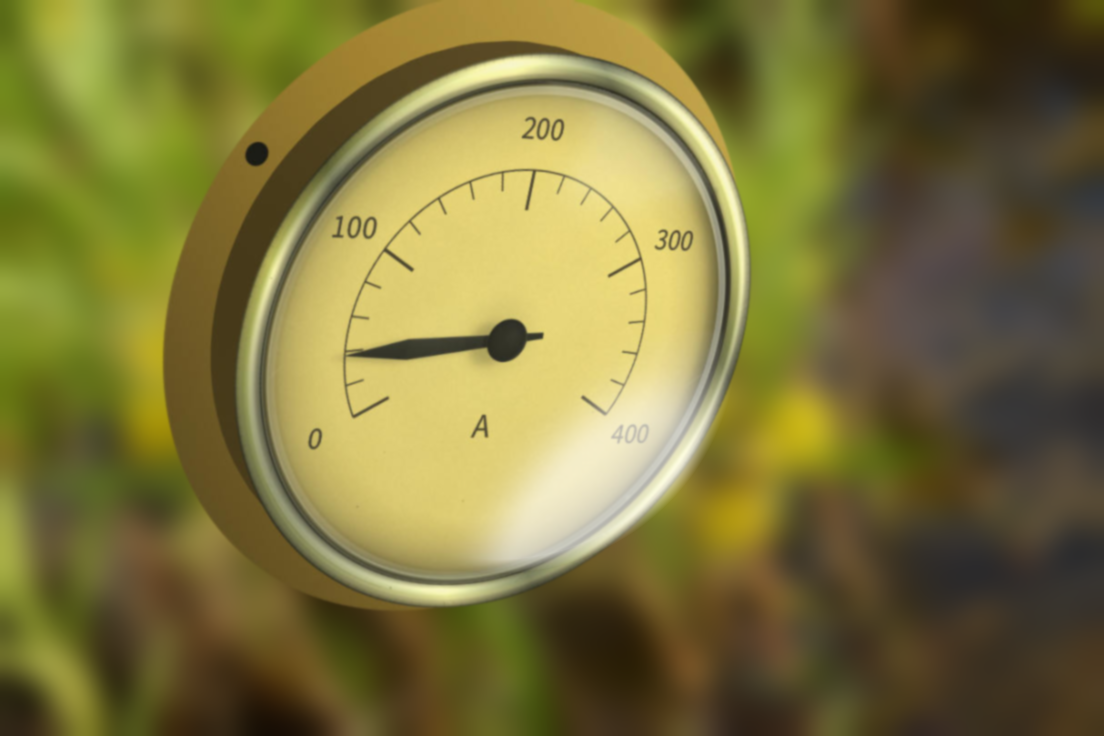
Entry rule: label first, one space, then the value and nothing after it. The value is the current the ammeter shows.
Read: 40 A
